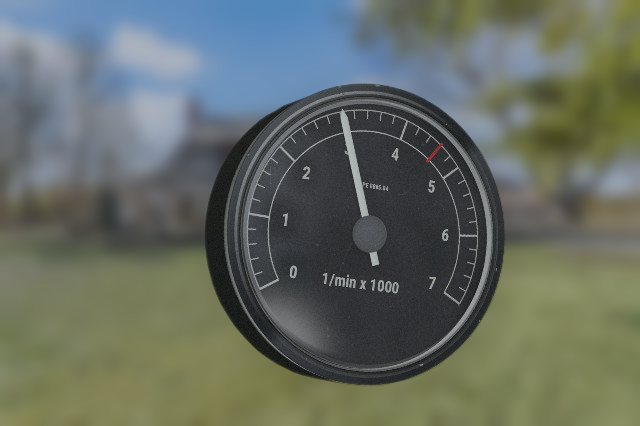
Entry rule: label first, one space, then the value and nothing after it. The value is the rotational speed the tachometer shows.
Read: 3000 rpm
